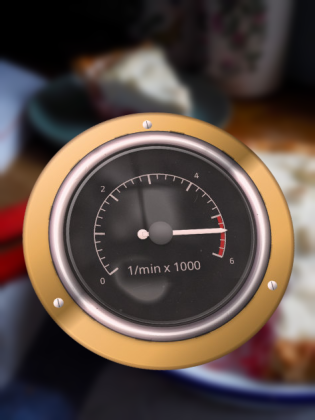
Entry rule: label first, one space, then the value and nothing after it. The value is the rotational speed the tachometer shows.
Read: 5400 rpm
